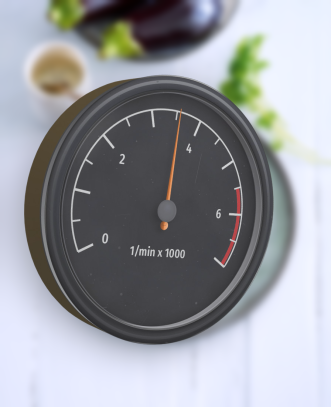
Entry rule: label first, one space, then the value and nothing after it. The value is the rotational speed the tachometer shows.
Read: 3500 rpm
